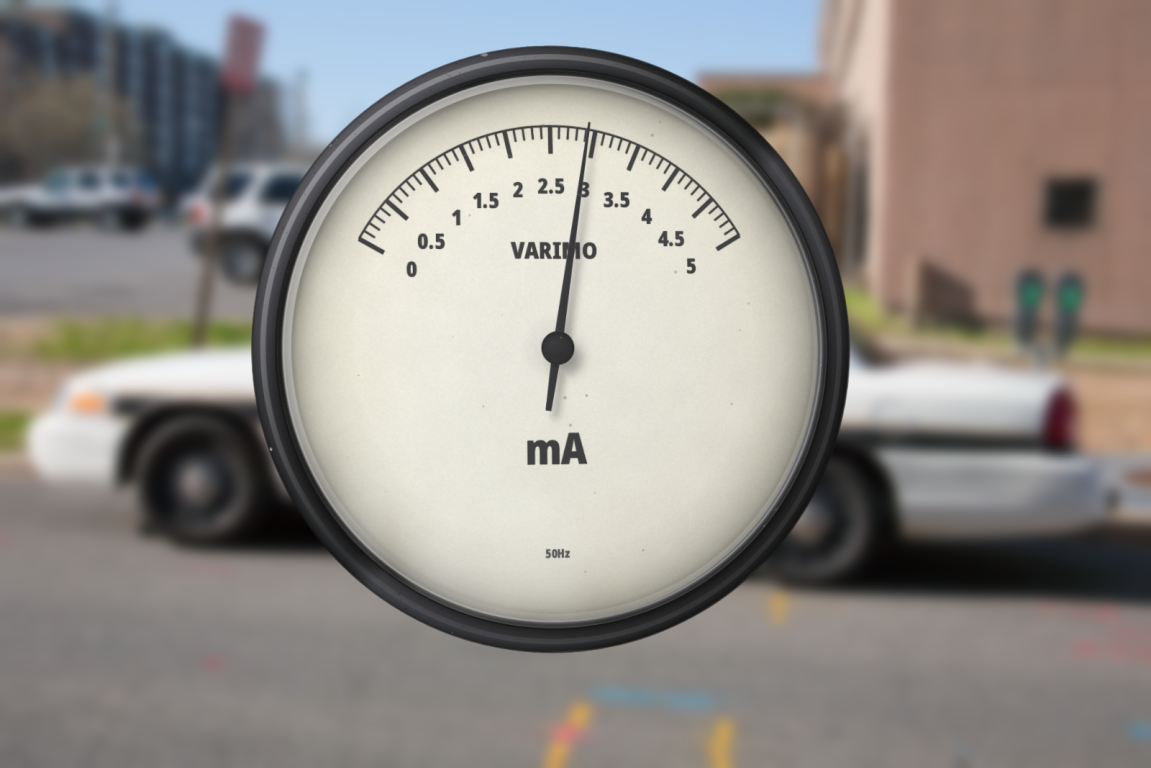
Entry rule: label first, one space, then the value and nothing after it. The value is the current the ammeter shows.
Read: 2.9 mA
